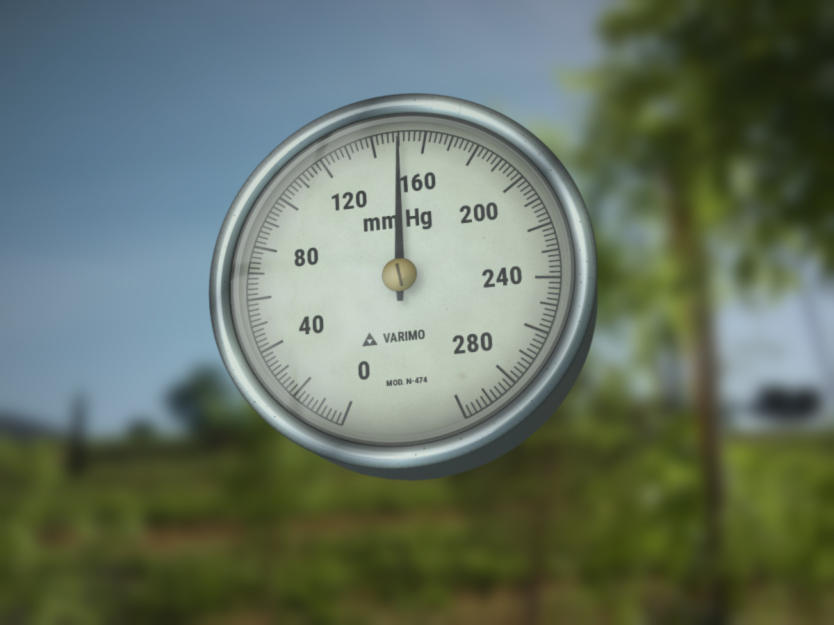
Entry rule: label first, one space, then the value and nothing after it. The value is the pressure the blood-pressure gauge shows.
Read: 150 mmHg
